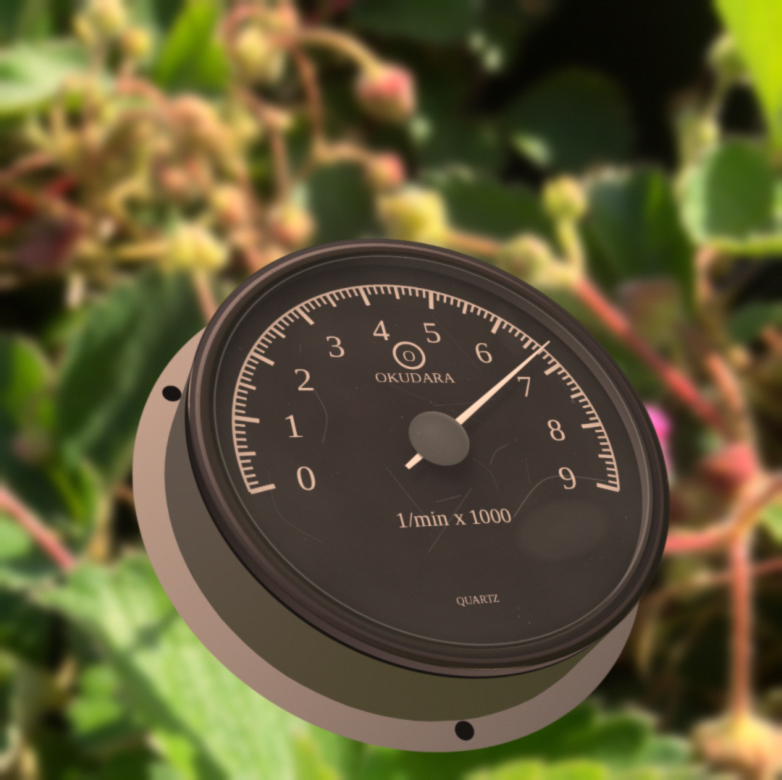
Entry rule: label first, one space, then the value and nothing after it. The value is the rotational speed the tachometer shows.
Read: 6700 rpm
